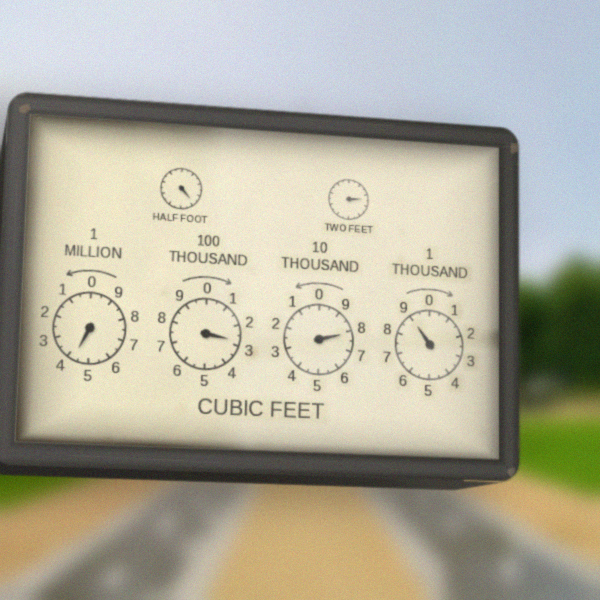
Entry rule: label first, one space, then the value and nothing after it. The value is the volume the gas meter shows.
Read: 427900 ft³
